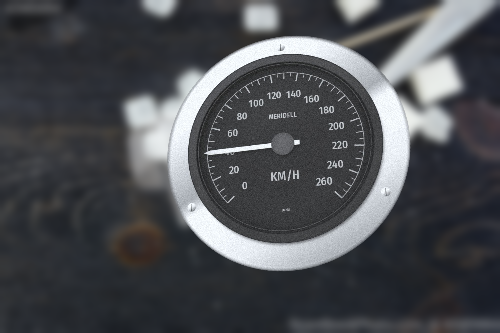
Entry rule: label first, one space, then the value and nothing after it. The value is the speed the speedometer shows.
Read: 40 km/h
